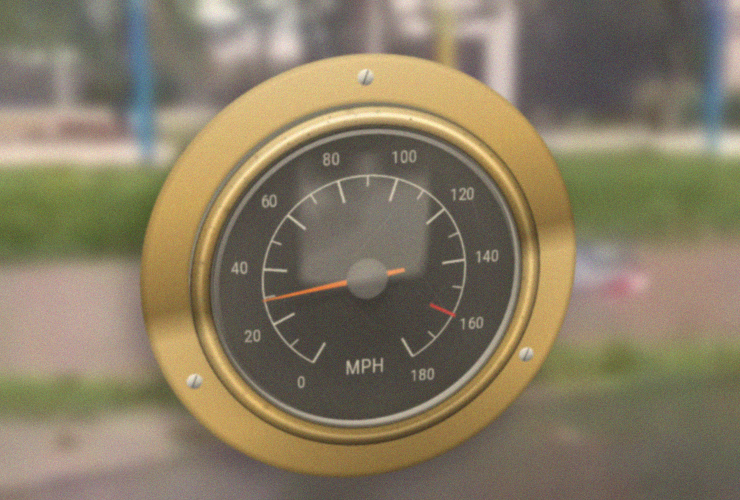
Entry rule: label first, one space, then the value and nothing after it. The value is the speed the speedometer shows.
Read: 30 mph
